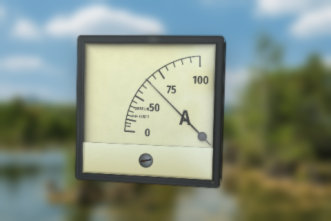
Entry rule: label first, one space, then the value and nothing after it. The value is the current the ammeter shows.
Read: 65 A
